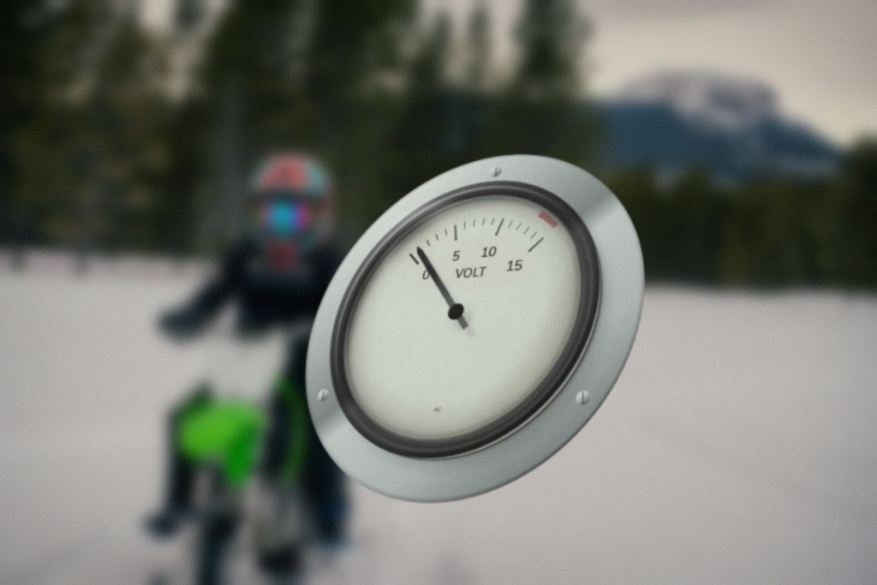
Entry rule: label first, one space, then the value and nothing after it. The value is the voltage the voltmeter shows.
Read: 1 V
